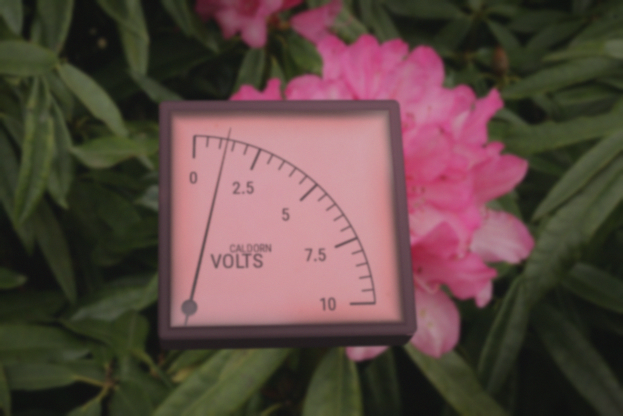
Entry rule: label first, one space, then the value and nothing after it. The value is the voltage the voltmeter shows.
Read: 1.25 V
